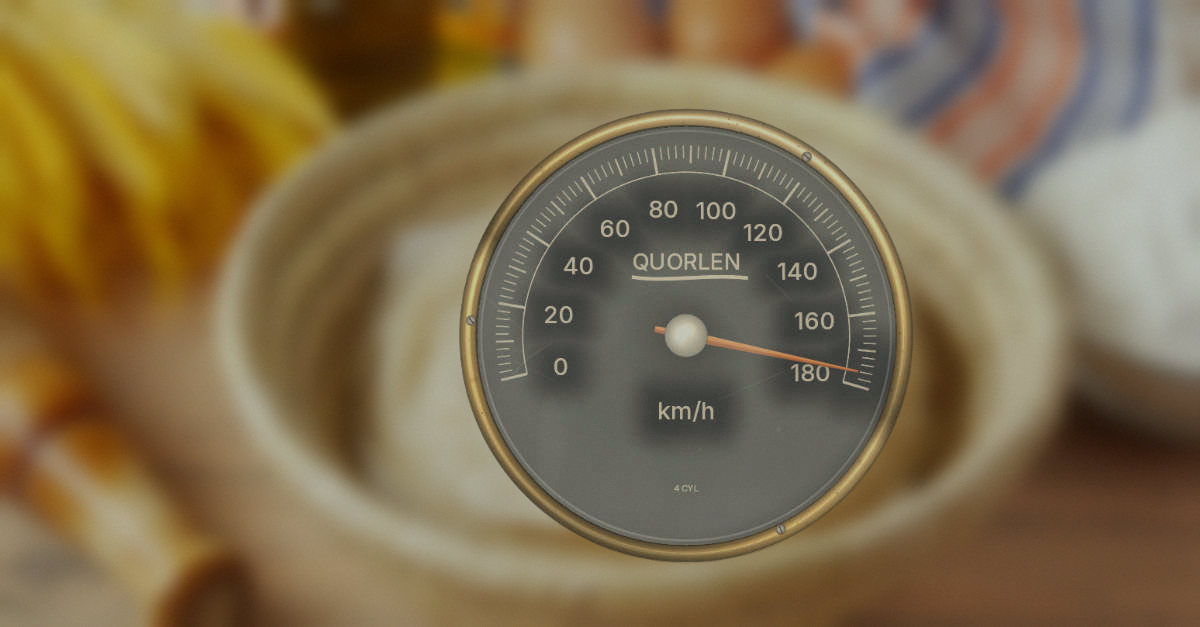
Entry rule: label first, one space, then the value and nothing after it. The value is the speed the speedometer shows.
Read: 176 km/h
